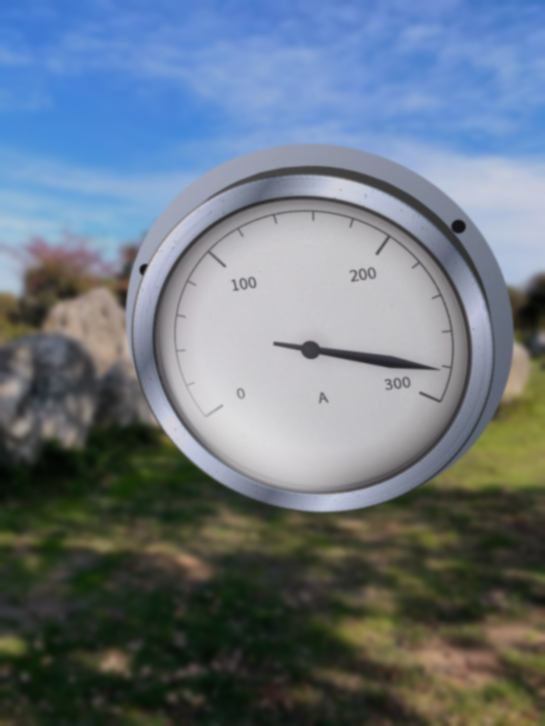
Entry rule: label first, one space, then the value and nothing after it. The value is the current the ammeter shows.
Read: 280 A
